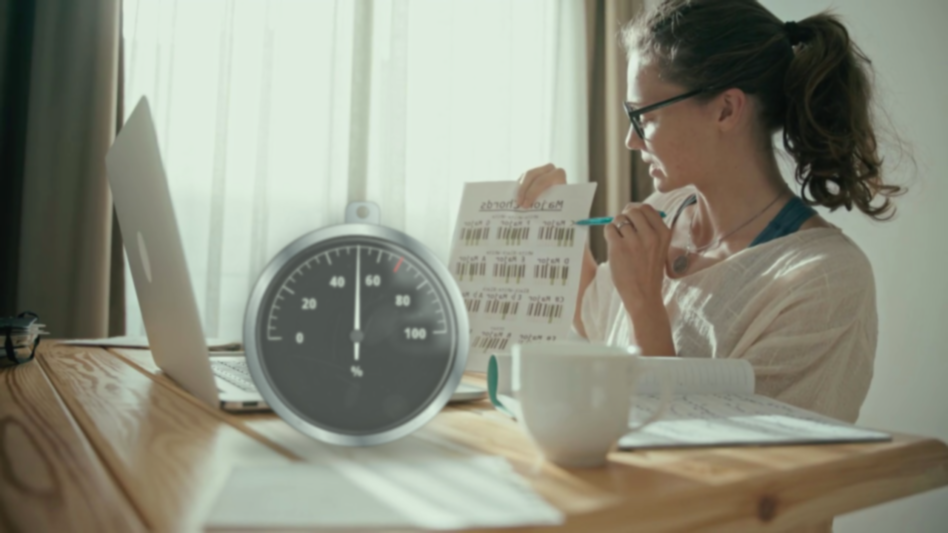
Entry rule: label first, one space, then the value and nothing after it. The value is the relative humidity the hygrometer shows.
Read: 52 %
